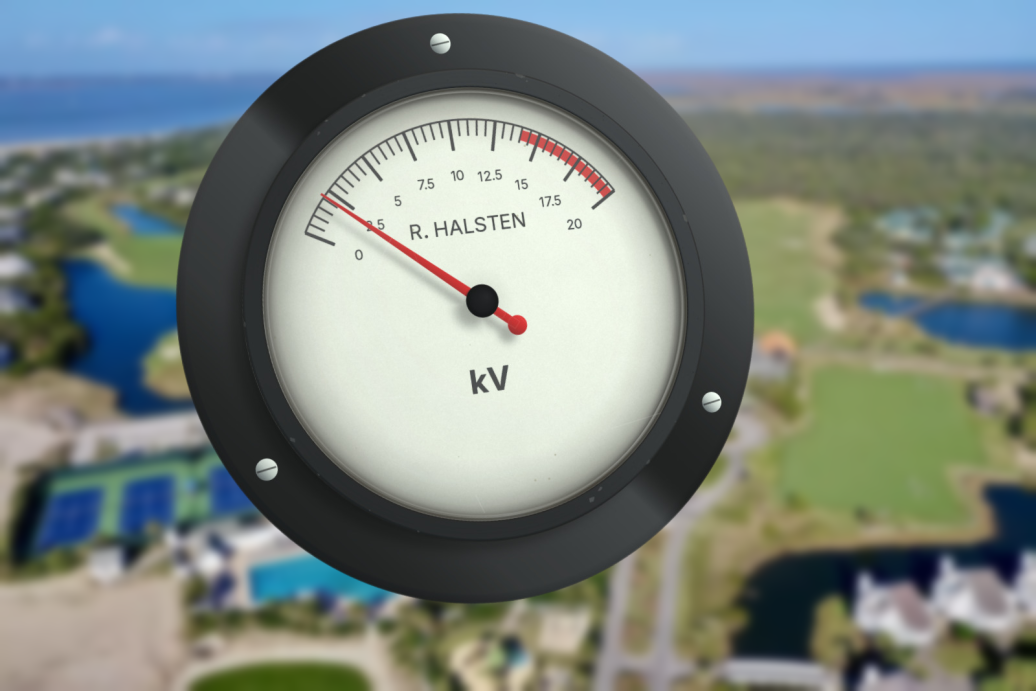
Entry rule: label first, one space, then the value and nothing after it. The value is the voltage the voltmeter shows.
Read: 2 kV
